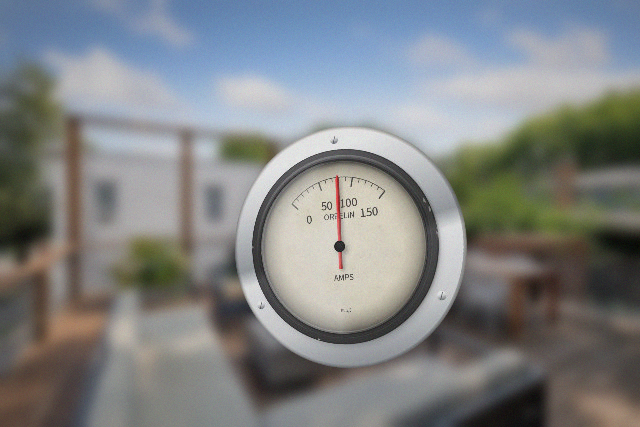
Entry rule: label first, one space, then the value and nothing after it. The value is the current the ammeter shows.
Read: 80 A
